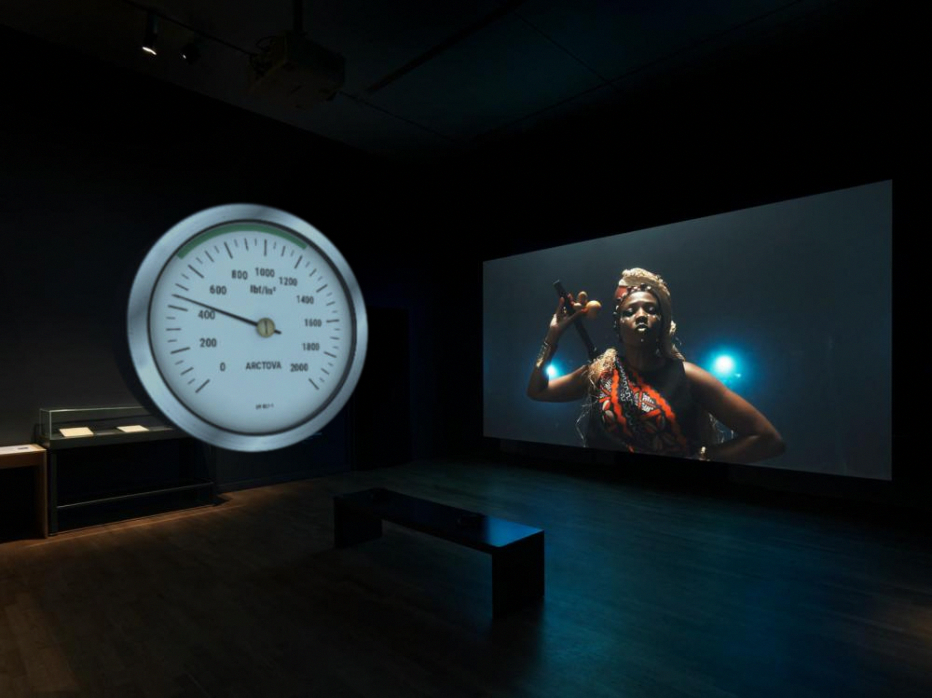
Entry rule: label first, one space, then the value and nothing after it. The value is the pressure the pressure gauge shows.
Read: 450 psi
